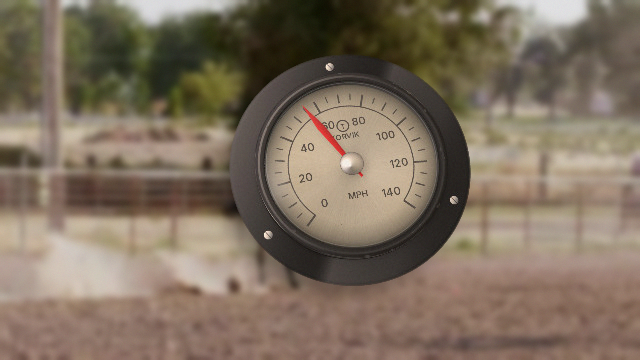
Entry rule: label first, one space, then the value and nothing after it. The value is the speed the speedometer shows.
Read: 55 mph
